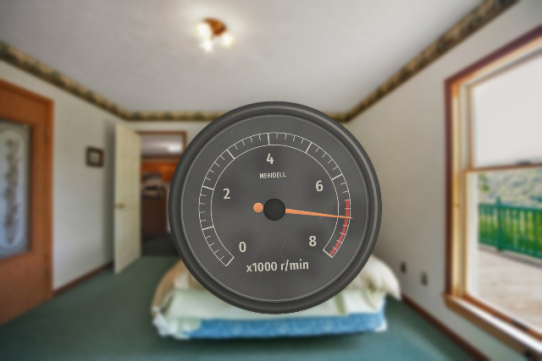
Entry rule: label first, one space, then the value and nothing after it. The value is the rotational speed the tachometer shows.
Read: 7000 rpm
